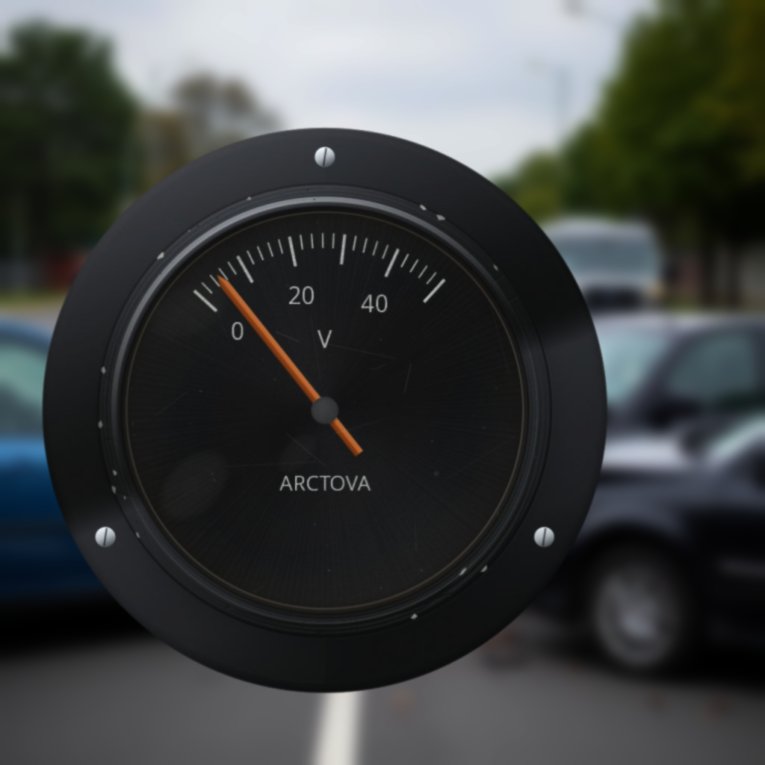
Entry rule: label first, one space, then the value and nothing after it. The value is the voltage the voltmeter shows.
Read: 5 V
